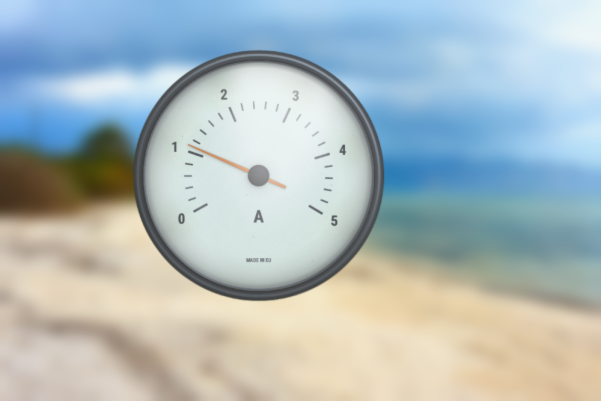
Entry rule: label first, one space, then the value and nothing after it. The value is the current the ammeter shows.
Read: 1.1 A
